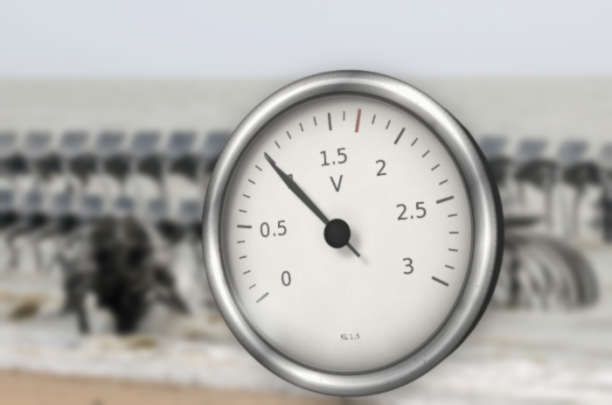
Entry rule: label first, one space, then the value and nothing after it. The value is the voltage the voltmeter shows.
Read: 1 V
